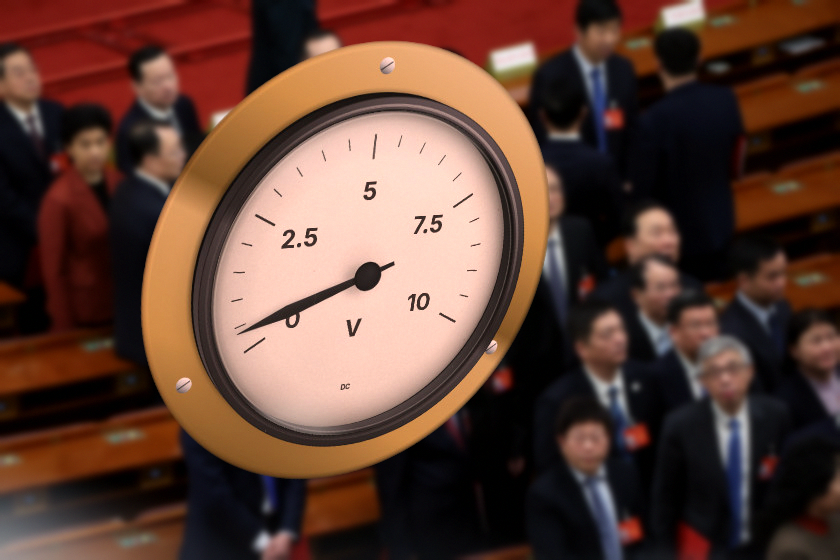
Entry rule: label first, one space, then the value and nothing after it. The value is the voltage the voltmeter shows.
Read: 0.5 V
